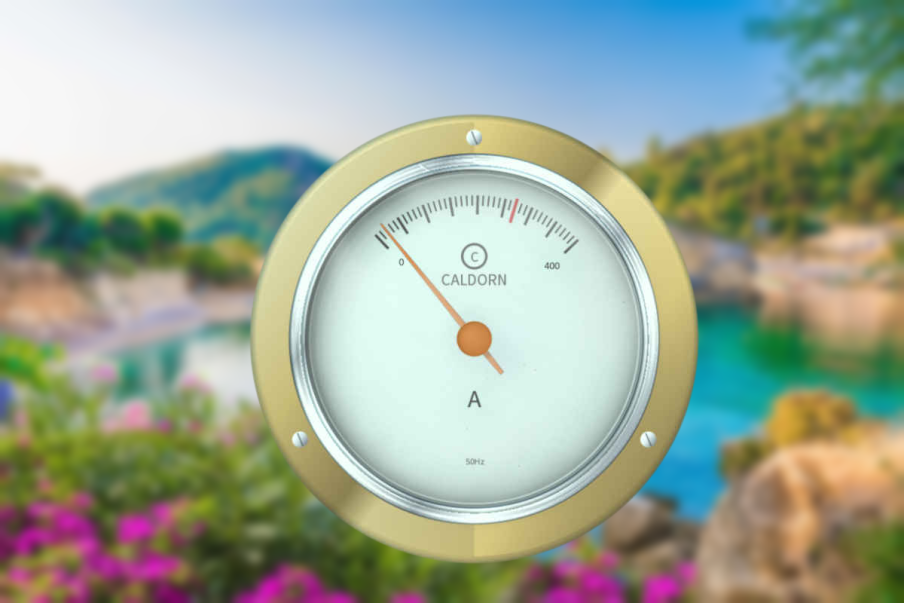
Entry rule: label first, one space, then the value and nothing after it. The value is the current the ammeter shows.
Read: 20 A
